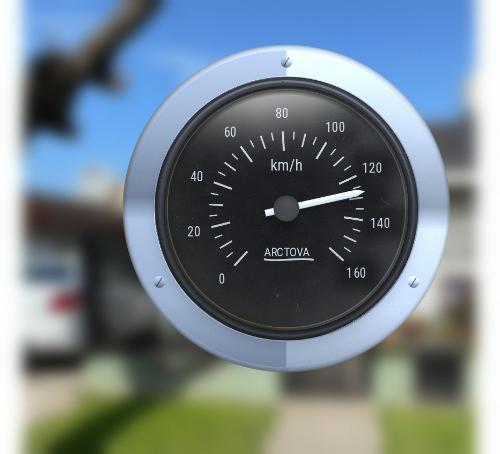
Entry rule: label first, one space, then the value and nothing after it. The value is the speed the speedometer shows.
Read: 127.5 km/h
